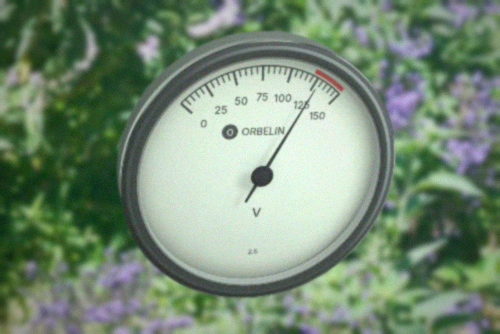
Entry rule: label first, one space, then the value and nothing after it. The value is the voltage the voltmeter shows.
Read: 125 V
